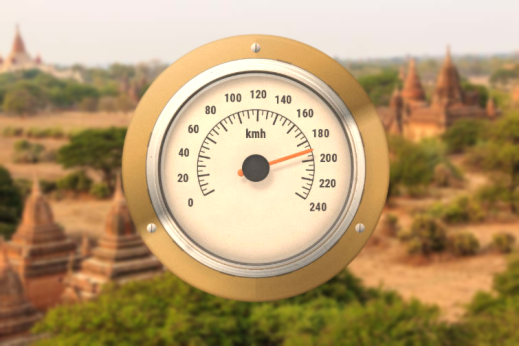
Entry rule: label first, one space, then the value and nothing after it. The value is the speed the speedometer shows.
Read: 190 km/h
